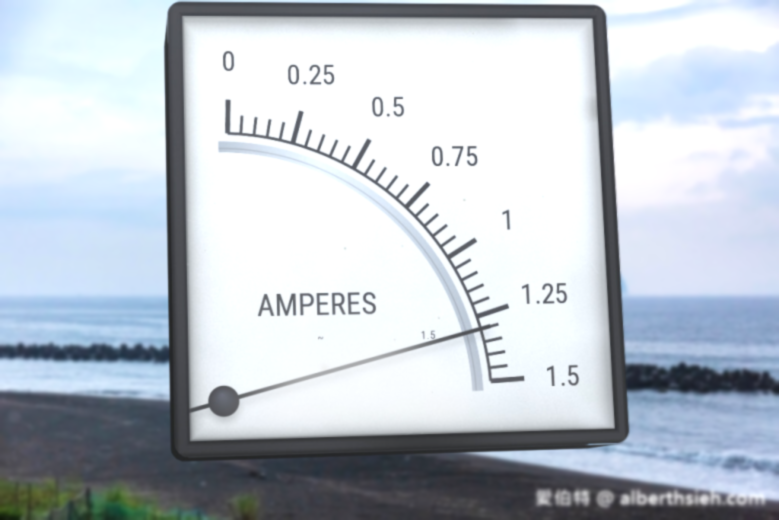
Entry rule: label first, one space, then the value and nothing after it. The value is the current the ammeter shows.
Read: 1.3 A
